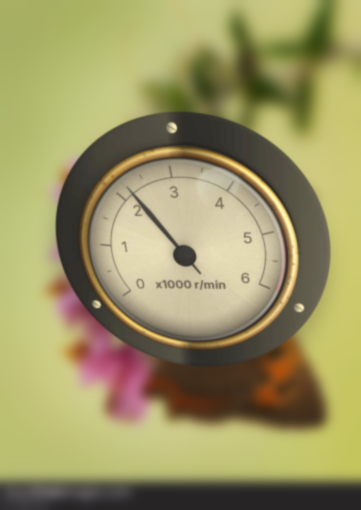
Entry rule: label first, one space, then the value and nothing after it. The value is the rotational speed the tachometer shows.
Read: 2250 rpm
